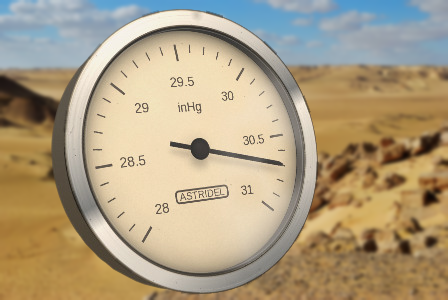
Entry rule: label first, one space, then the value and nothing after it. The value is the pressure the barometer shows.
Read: 30.7 inHg
